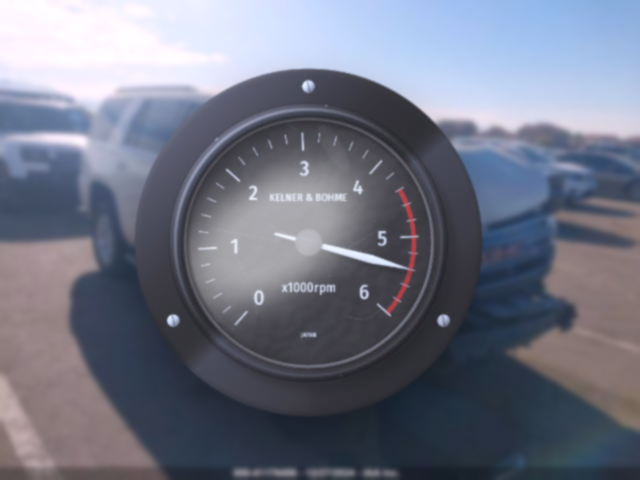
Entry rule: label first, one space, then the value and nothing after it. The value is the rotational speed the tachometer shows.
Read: 5400 rpm
